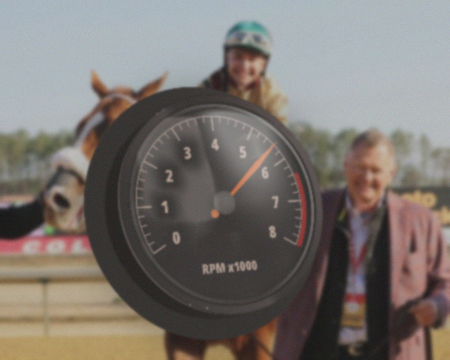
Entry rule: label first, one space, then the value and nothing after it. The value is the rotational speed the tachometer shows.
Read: 5600 rpm
